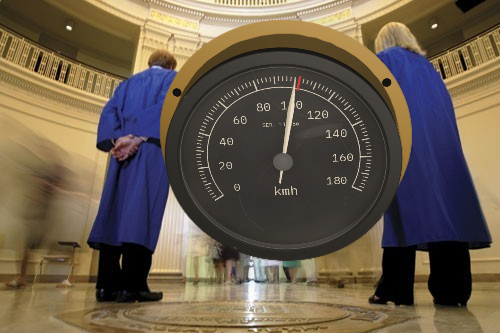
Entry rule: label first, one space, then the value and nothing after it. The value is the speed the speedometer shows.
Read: 100 km/h
